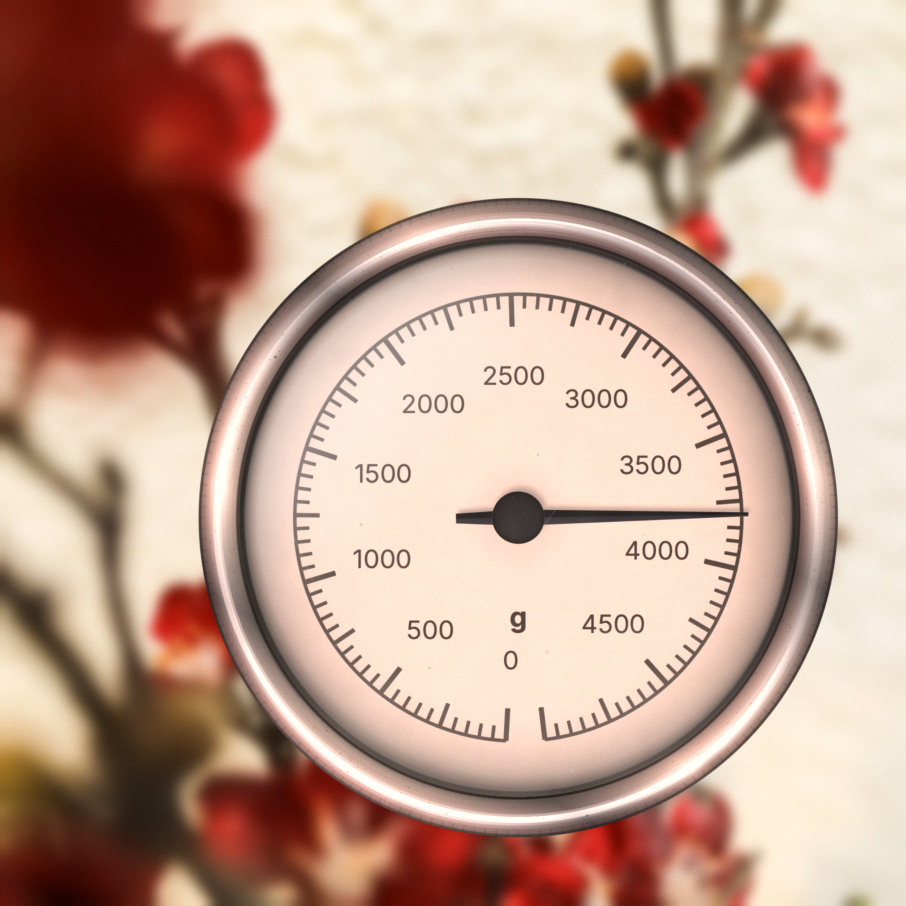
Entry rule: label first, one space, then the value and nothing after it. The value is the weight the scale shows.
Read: 3800 g
